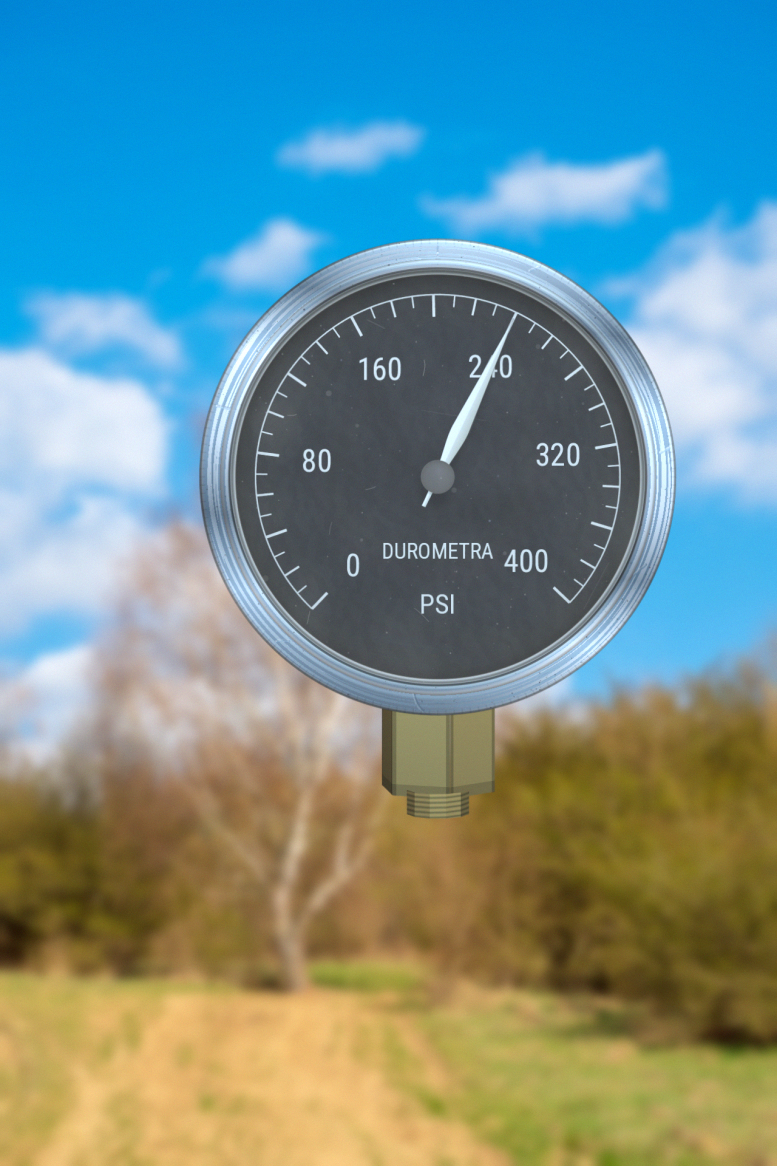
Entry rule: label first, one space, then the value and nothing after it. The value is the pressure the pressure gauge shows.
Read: 240 psi
